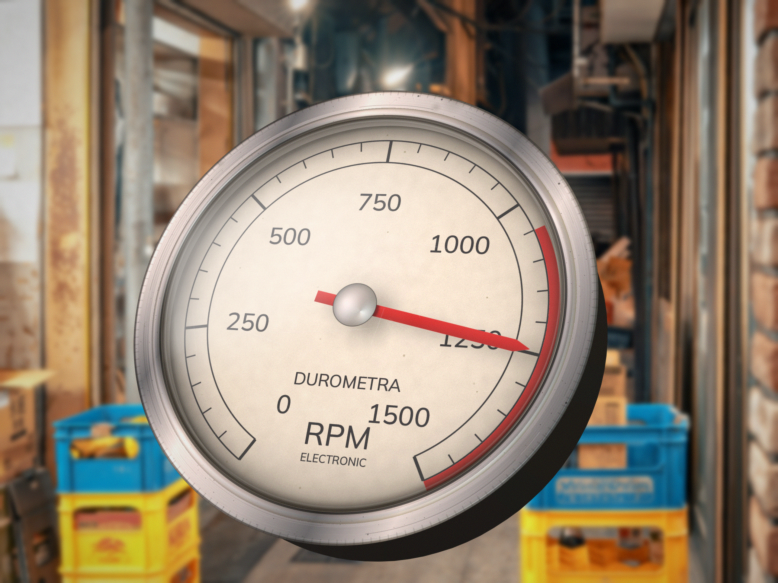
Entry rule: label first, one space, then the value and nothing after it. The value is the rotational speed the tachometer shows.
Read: 1250 rpm
